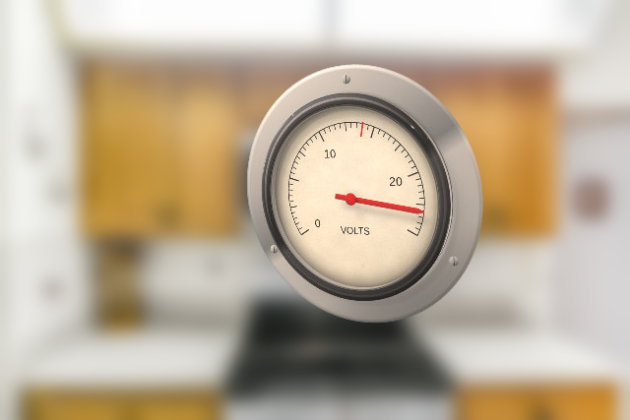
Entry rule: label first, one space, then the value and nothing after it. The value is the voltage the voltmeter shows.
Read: 23 V
